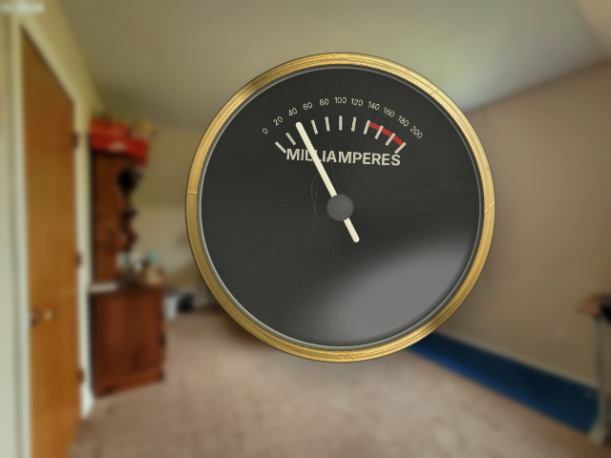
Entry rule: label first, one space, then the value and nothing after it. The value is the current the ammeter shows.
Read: 40 mA
